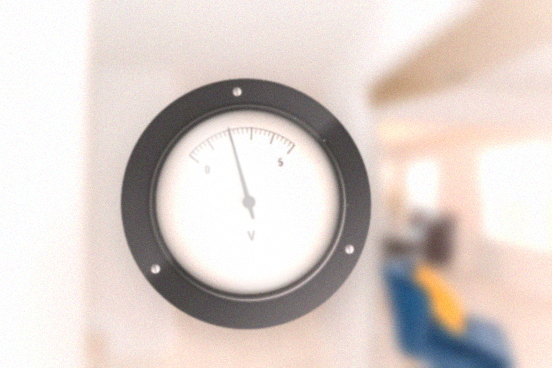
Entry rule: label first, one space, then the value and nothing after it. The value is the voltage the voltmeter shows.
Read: 2 V
